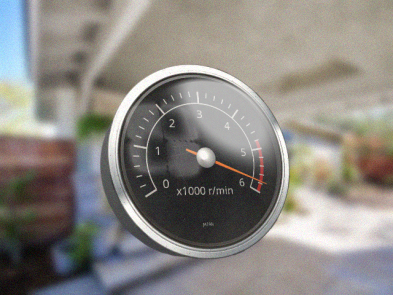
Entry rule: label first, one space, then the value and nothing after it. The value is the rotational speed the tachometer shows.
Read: 5800 rpm
